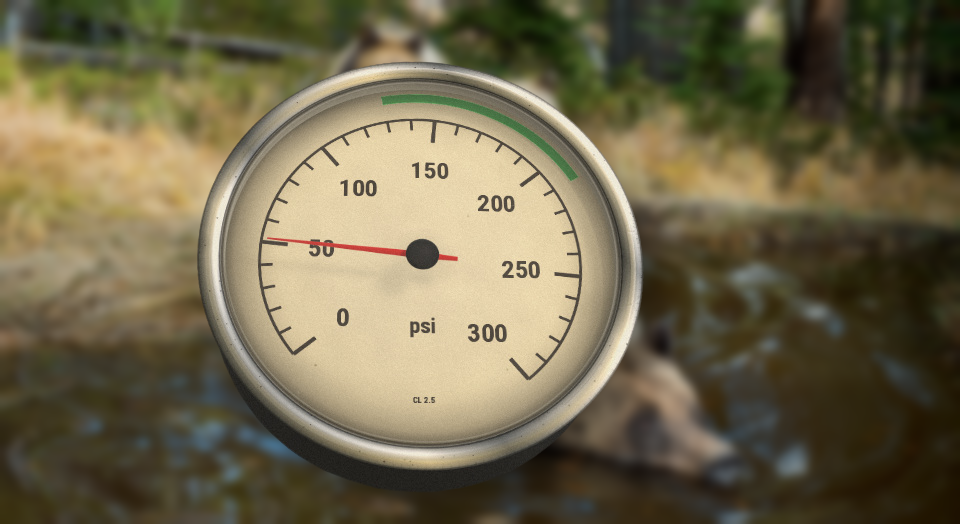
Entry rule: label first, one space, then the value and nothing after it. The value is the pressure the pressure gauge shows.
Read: 50 psi
